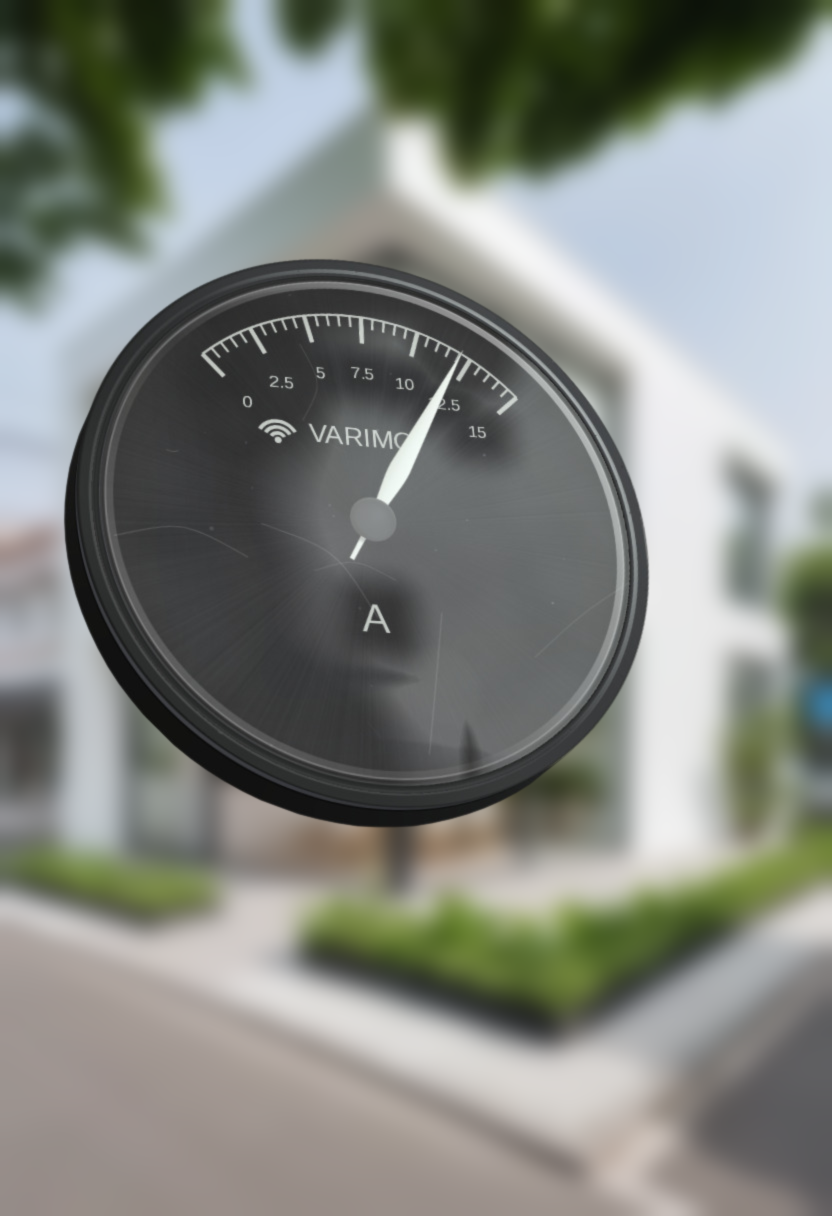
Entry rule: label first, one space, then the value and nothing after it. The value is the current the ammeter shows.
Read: 12 A
